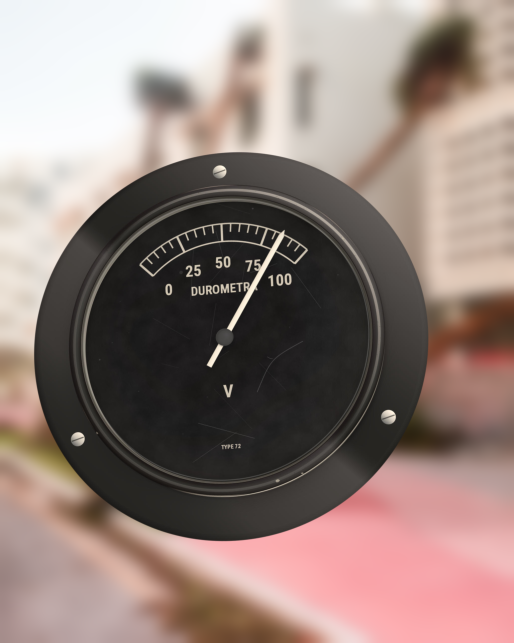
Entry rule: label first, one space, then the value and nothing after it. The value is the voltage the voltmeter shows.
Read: 85 V
